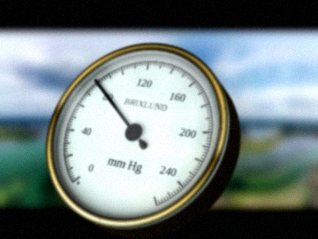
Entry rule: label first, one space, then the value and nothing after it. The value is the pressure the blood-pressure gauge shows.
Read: 80 mmHg
